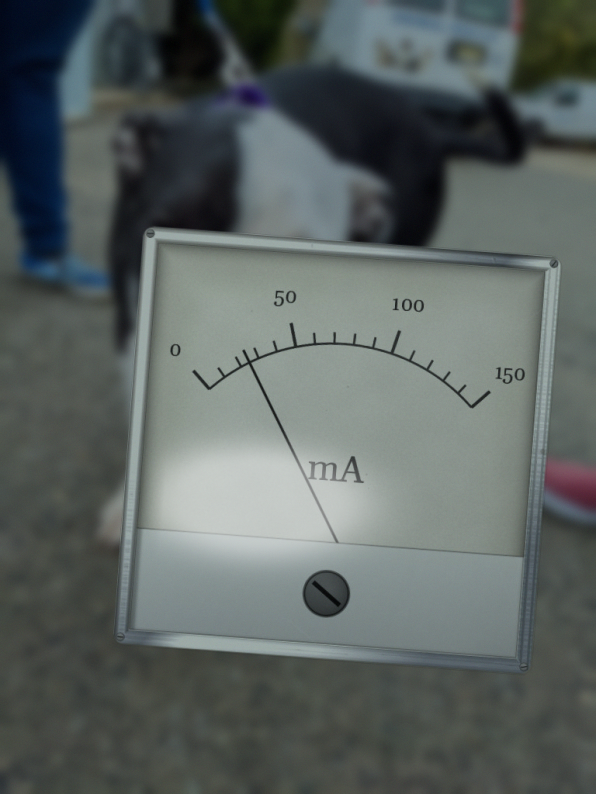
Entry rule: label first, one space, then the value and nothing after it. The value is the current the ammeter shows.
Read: 25 mA
